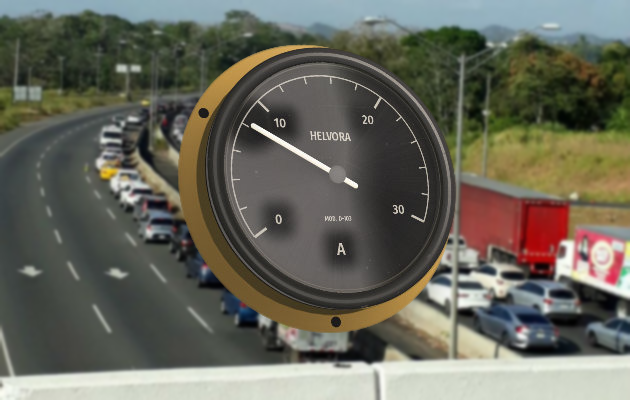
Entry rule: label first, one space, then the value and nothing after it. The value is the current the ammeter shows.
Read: 8 A
